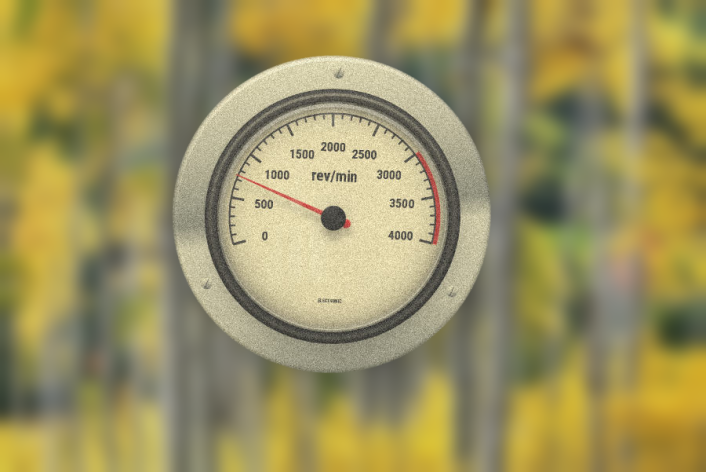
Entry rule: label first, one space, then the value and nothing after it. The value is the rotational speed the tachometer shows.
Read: 750 rpm
